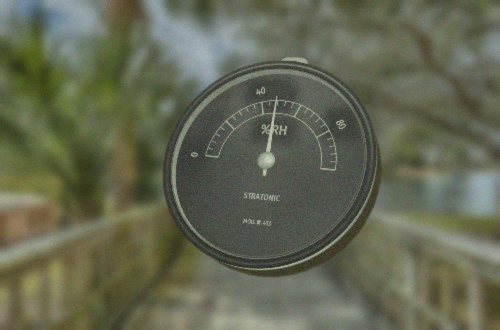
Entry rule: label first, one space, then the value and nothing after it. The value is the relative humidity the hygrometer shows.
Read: 48 %
